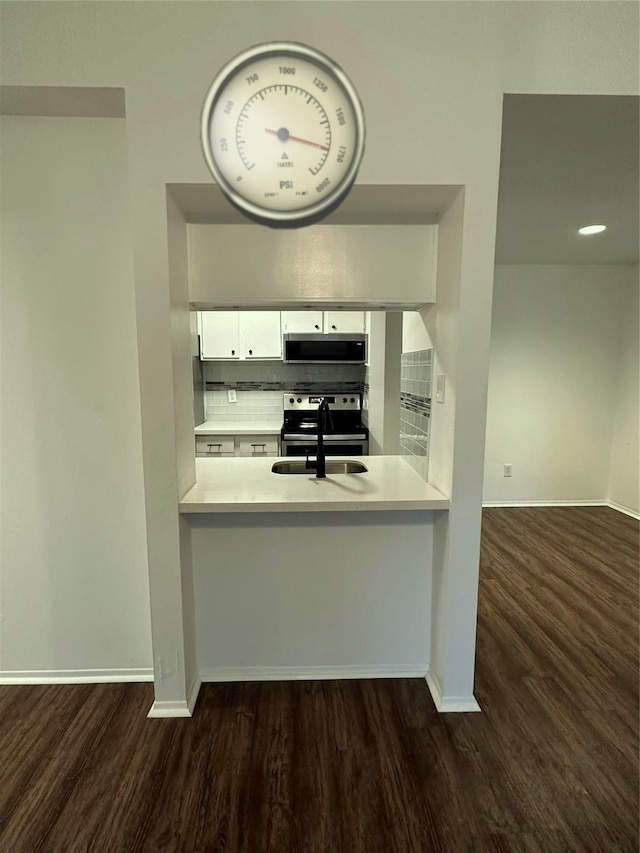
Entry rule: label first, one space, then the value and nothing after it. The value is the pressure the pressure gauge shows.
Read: 1750 psi
